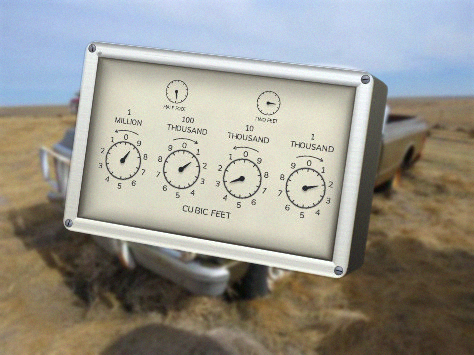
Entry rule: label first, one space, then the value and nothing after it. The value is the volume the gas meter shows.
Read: 913200 ft³
